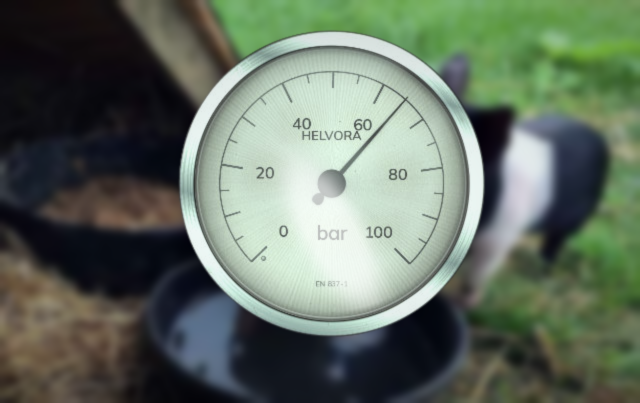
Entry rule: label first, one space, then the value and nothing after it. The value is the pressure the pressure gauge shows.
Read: 65 bar
